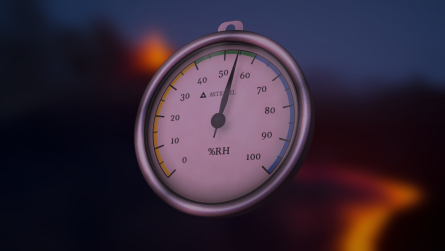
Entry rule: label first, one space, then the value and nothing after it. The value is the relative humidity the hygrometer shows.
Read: 55 %
